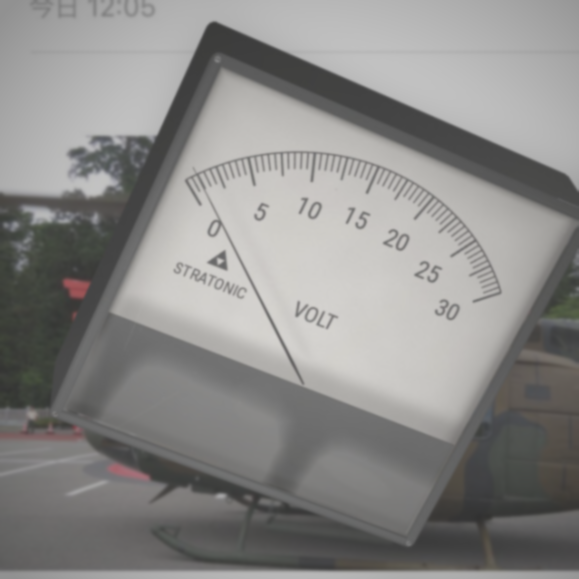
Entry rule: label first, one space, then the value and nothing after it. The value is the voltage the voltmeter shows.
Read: 1 V
